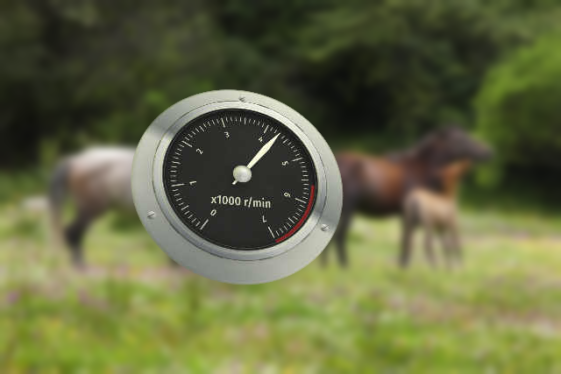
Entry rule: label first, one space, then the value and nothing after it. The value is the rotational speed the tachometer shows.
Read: 4300 rpm
